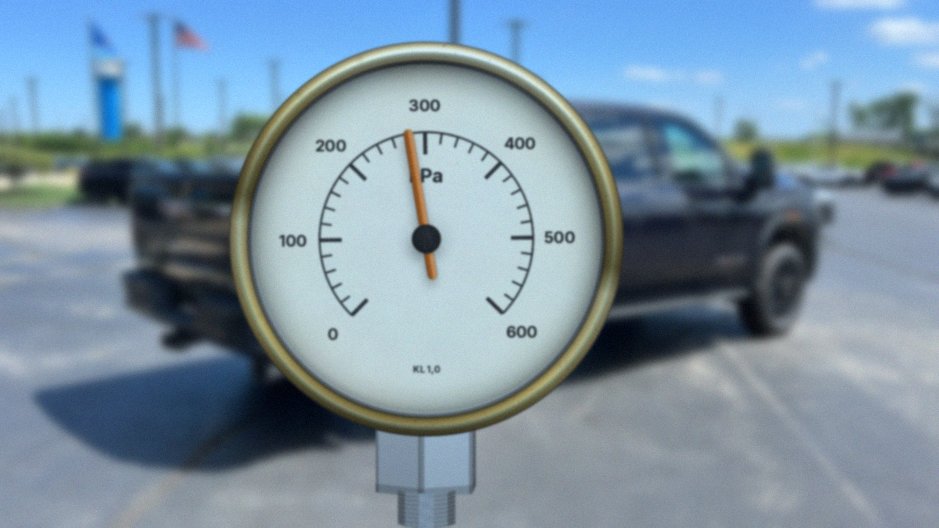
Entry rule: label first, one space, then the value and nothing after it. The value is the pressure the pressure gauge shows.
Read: 280 kPa
